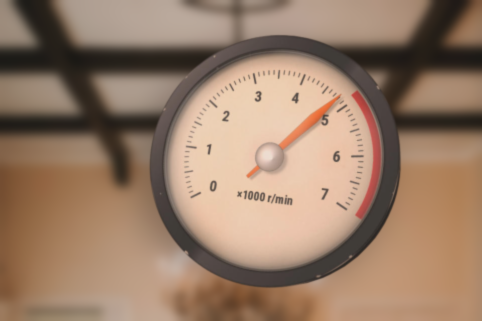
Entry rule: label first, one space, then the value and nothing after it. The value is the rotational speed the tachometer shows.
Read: 4800 rpm
